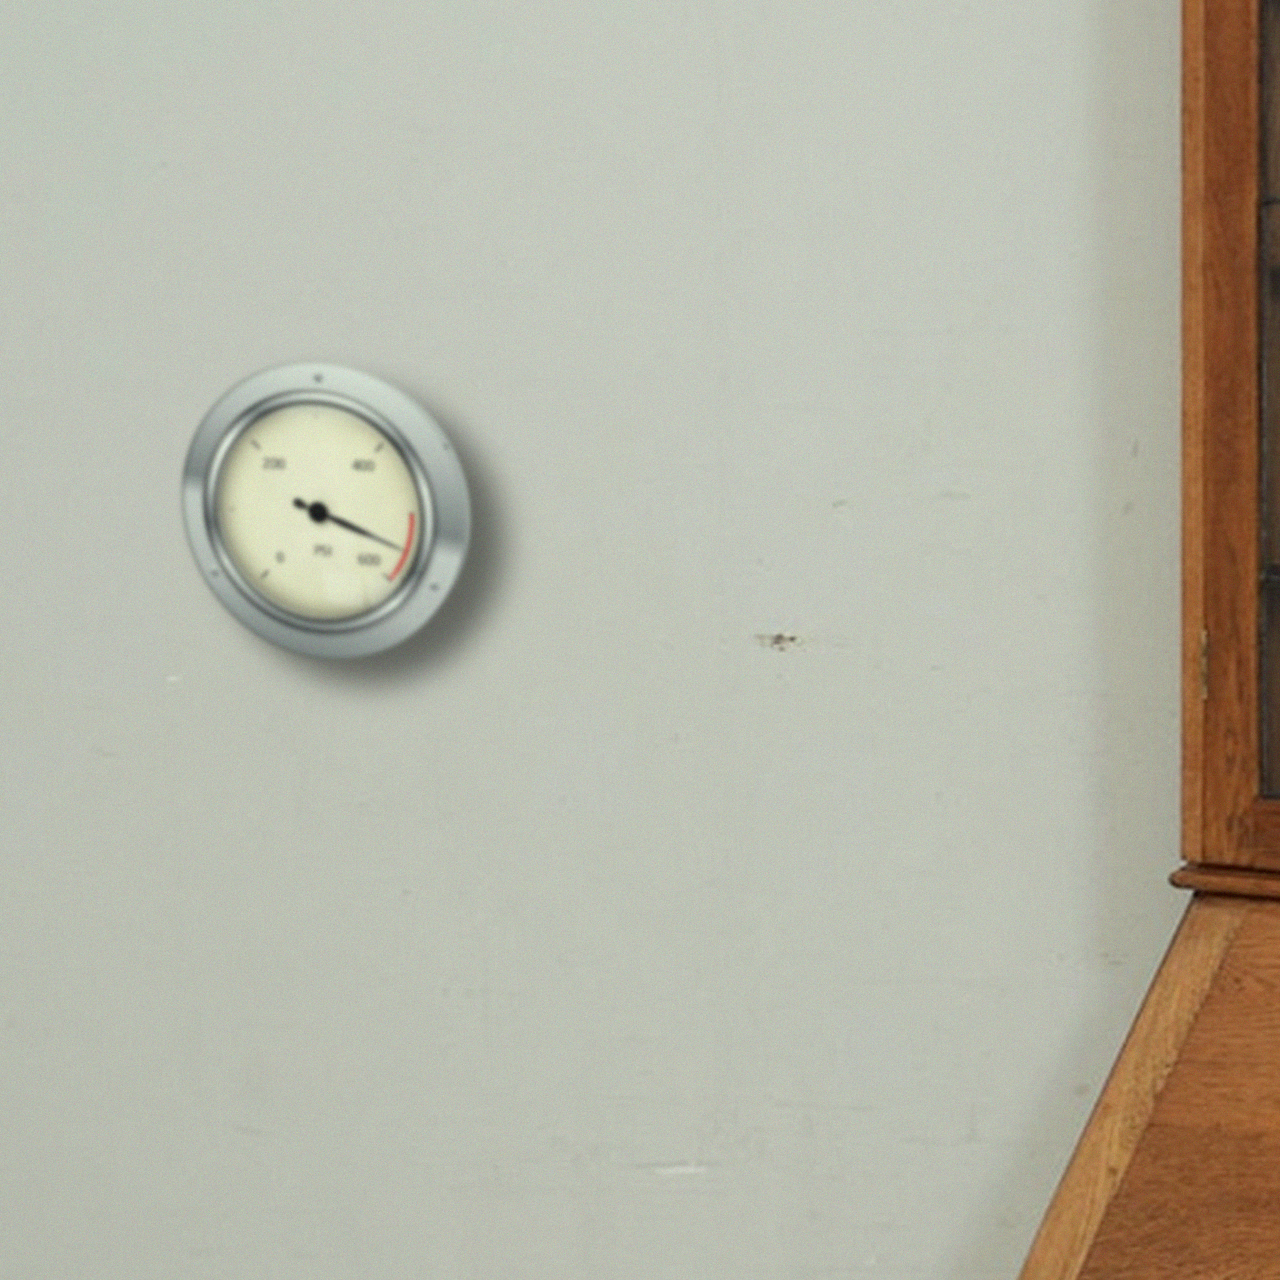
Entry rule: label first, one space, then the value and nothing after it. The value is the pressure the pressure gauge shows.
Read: 550 psi
